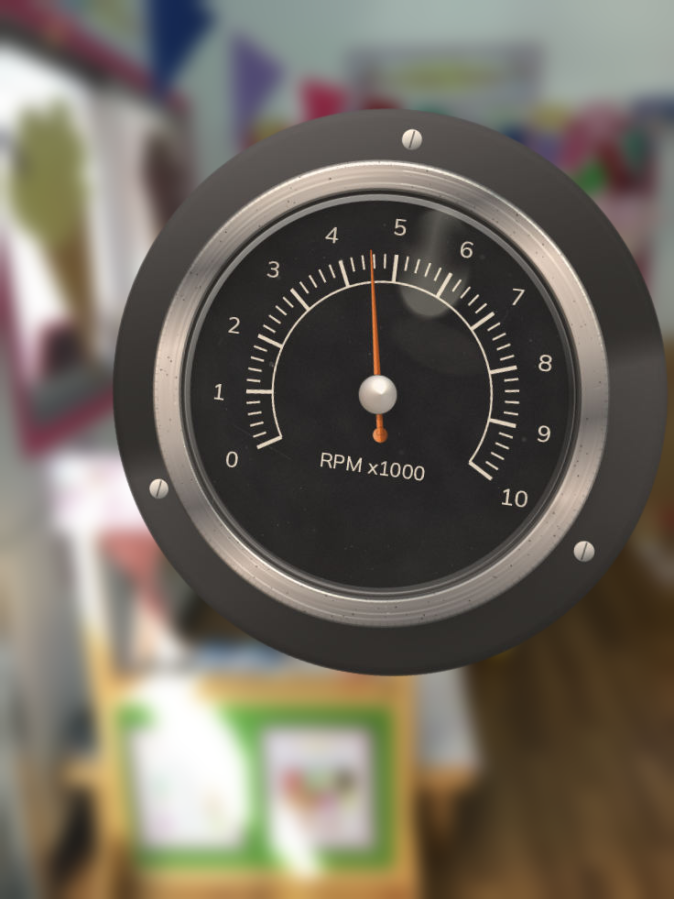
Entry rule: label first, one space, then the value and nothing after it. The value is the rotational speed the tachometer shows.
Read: 4600 rpm
